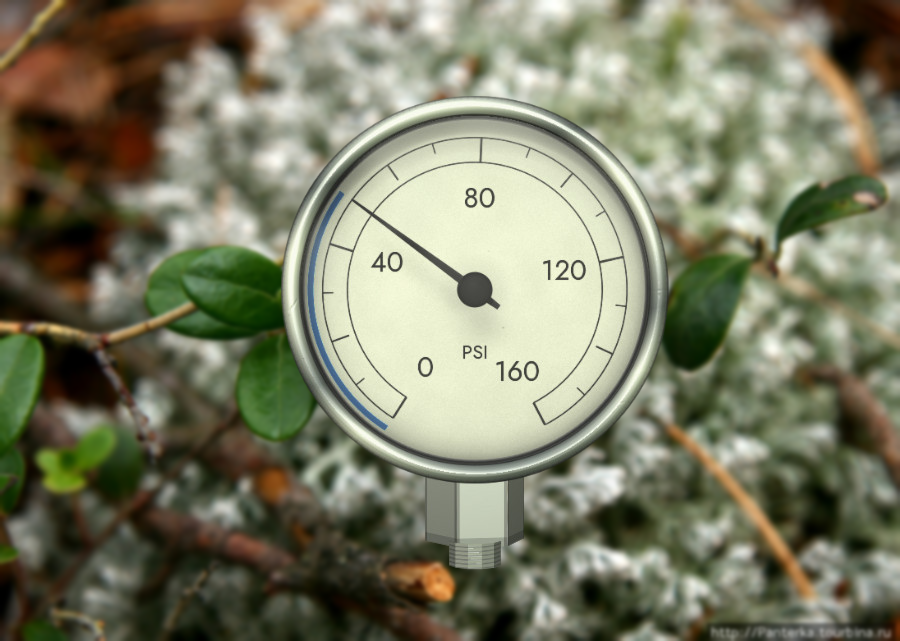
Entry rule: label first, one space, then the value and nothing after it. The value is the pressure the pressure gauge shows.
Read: 50 psi
